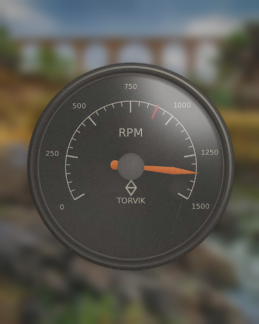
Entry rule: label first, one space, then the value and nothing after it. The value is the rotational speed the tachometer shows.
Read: 1350 rpm
